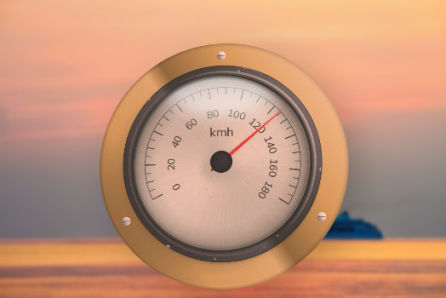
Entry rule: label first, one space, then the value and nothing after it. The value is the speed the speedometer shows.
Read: 125 km/h
